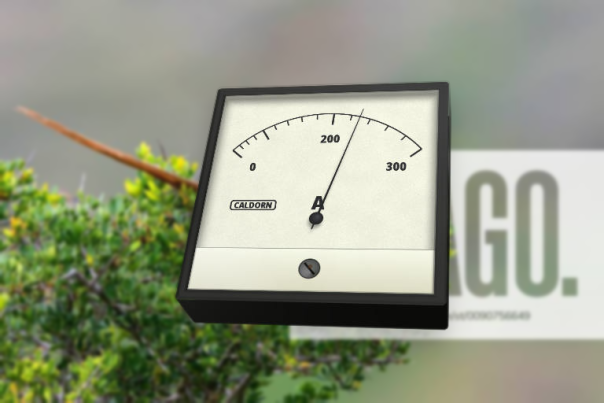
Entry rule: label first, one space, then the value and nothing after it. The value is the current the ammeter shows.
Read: 230 A
